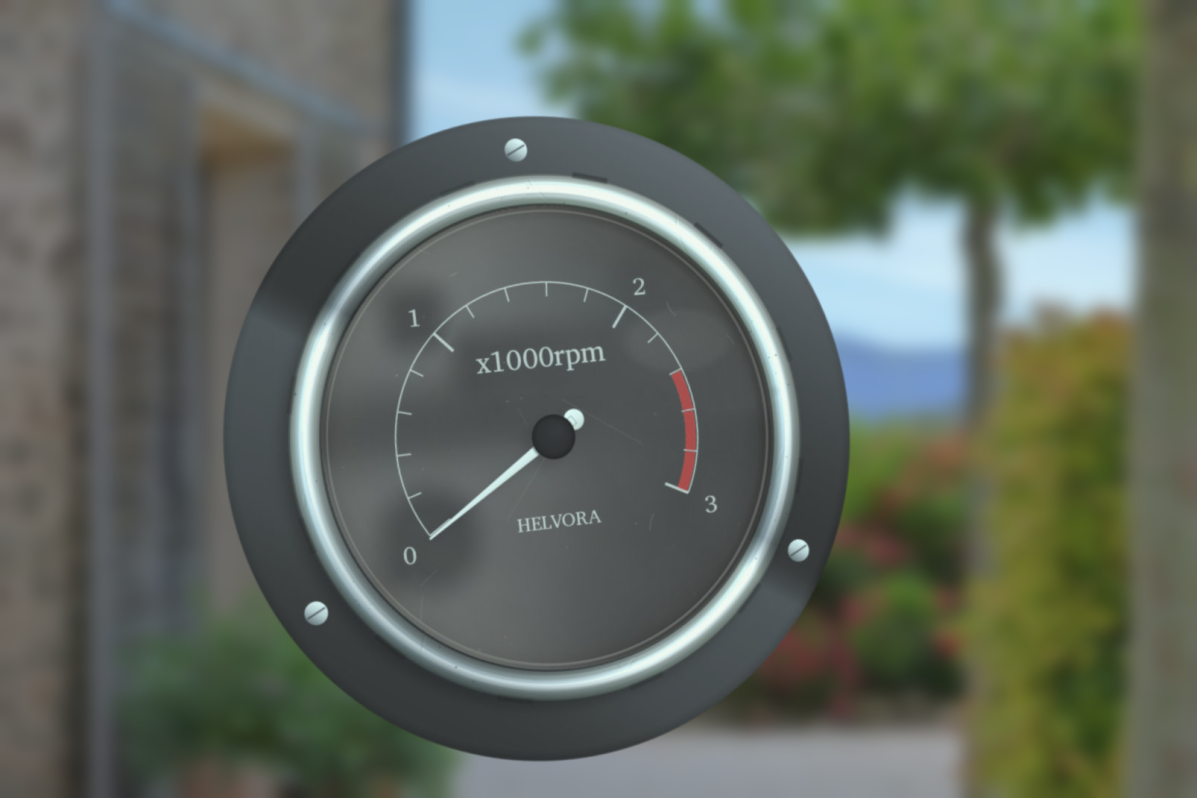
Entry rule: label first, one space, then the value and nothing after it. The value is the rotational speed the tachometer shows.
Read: 0 rpm
